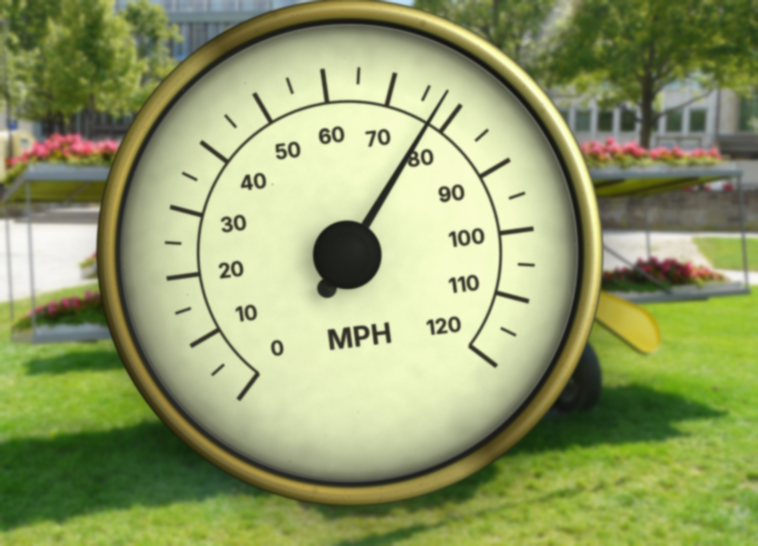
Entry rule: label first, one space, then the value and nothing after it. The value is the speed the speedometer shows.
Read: 77.5 mph
